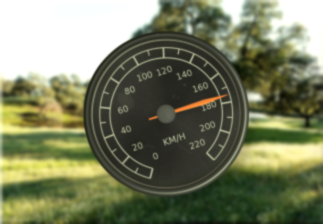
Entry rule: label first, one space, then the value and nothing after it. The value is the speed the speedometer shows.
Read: 175 km/h
